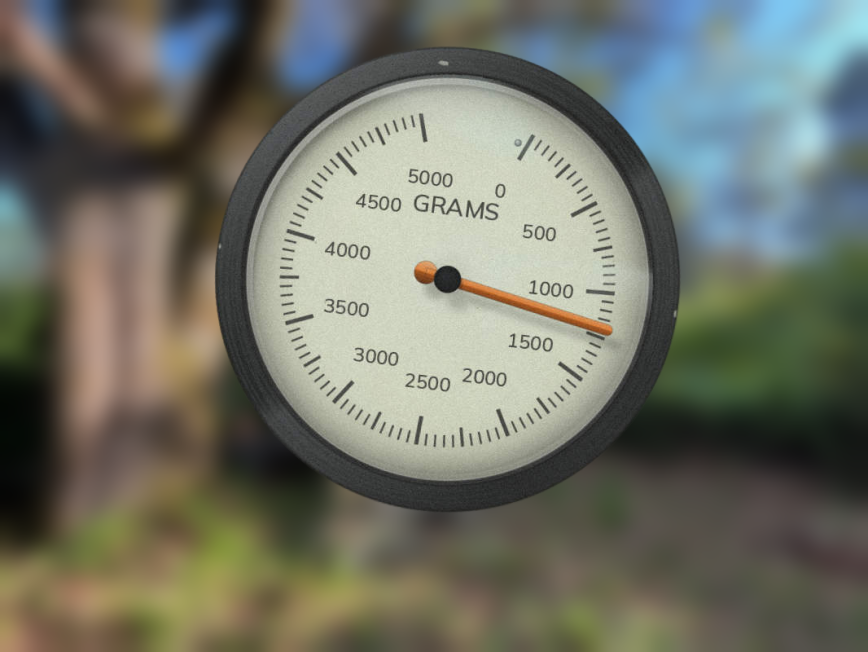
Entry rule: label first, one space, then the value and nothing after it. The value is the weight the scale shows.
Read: 1200 g
